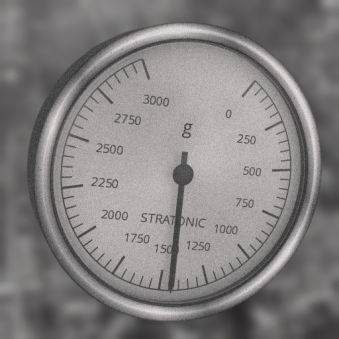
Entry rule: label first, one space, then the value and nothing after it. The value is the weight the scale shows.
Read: 1450 g
